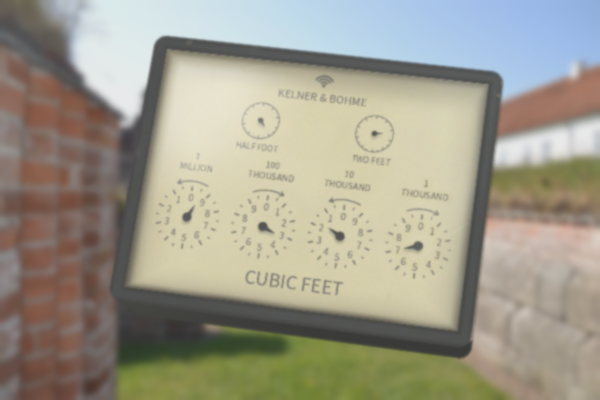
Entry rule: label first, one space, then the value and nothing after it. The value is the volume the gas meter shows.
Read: 931700 ft³
